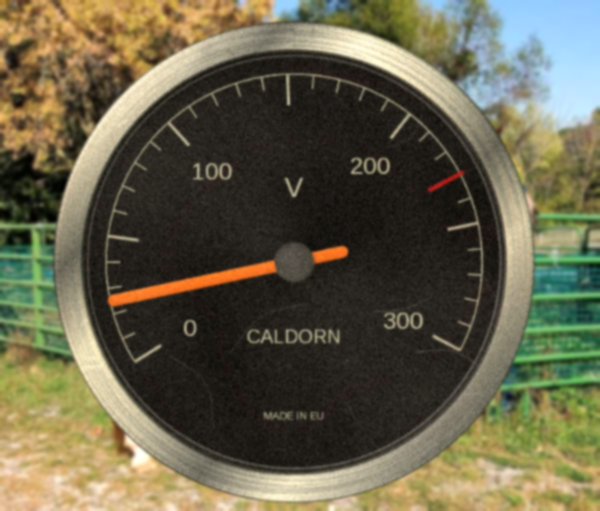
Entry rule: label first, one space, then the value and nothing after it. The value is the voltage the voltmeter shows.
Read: 25 V
